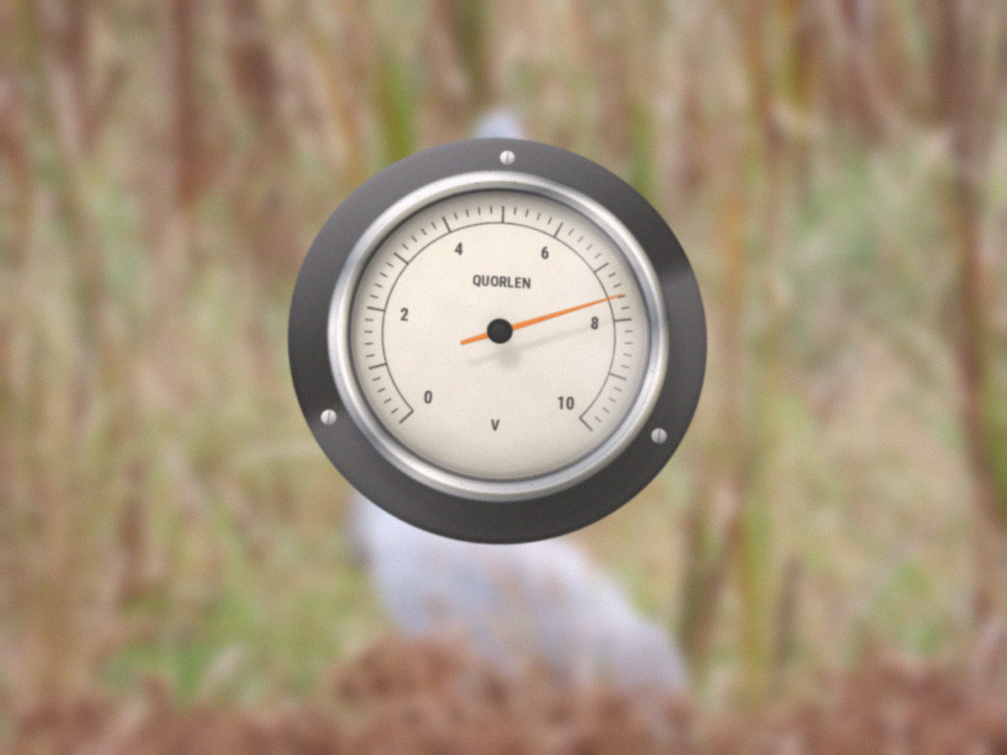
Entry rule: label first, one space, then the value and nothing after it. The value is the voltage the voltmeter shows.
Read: 7.6 V
